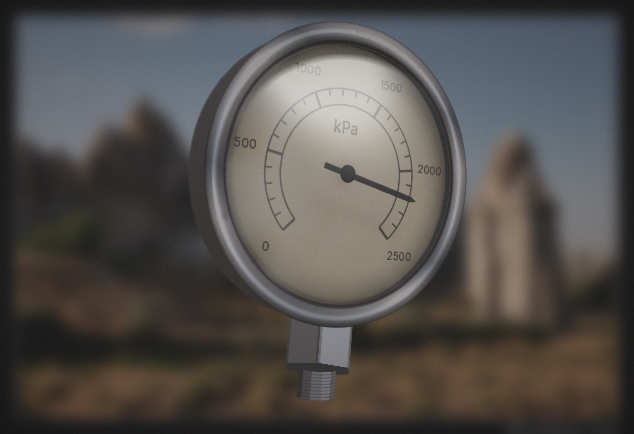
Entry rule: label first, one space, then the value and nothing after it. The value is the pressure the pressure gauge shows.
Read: 2200 kPa
